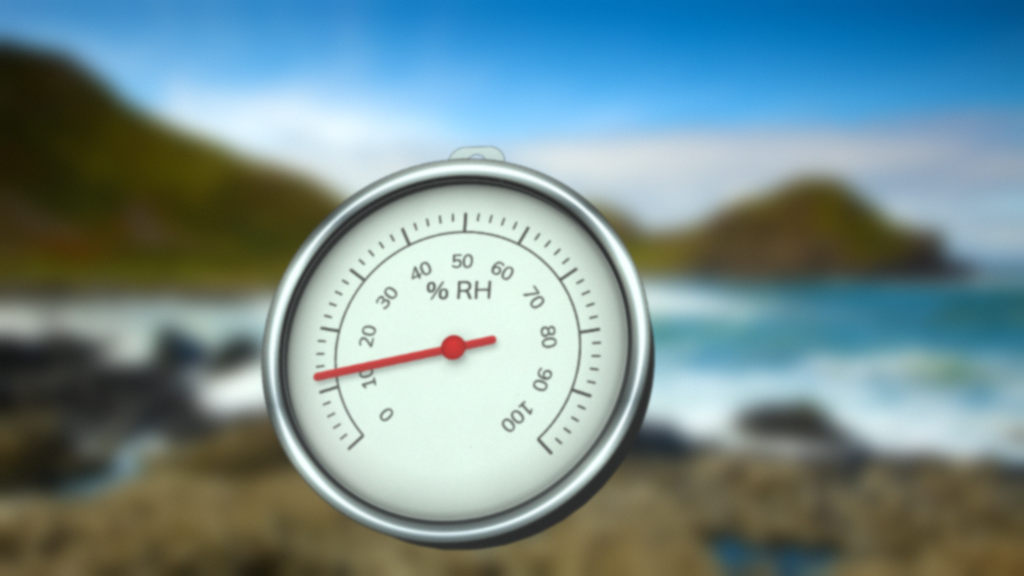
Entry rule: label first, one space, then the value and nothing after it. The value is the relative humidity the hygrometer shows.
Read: 12 %
